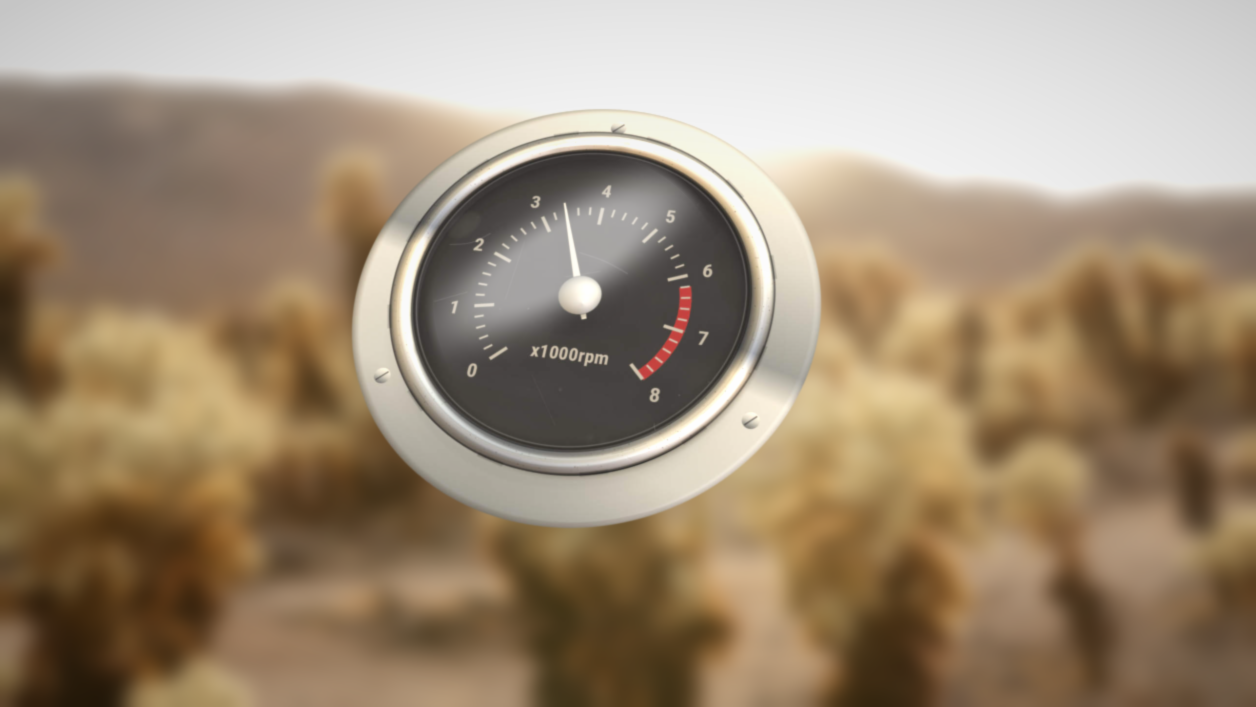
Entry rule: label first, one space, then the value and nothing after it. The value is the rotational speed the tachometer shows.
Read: 3400 rpm
